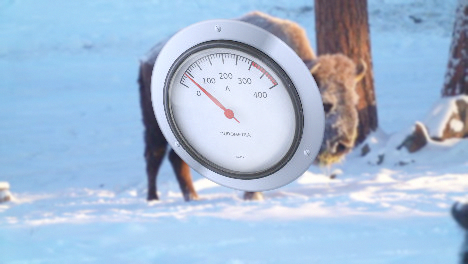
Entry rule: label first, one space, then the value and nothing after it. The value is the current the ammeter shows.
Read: 50 A
